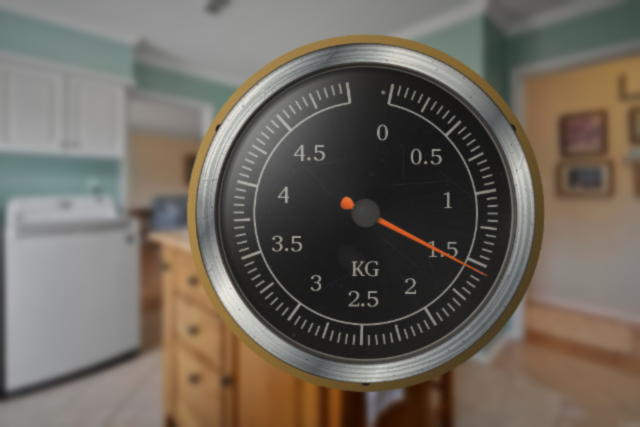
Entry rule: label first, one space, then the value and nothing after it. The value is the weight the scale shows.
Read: 1.55 kg
